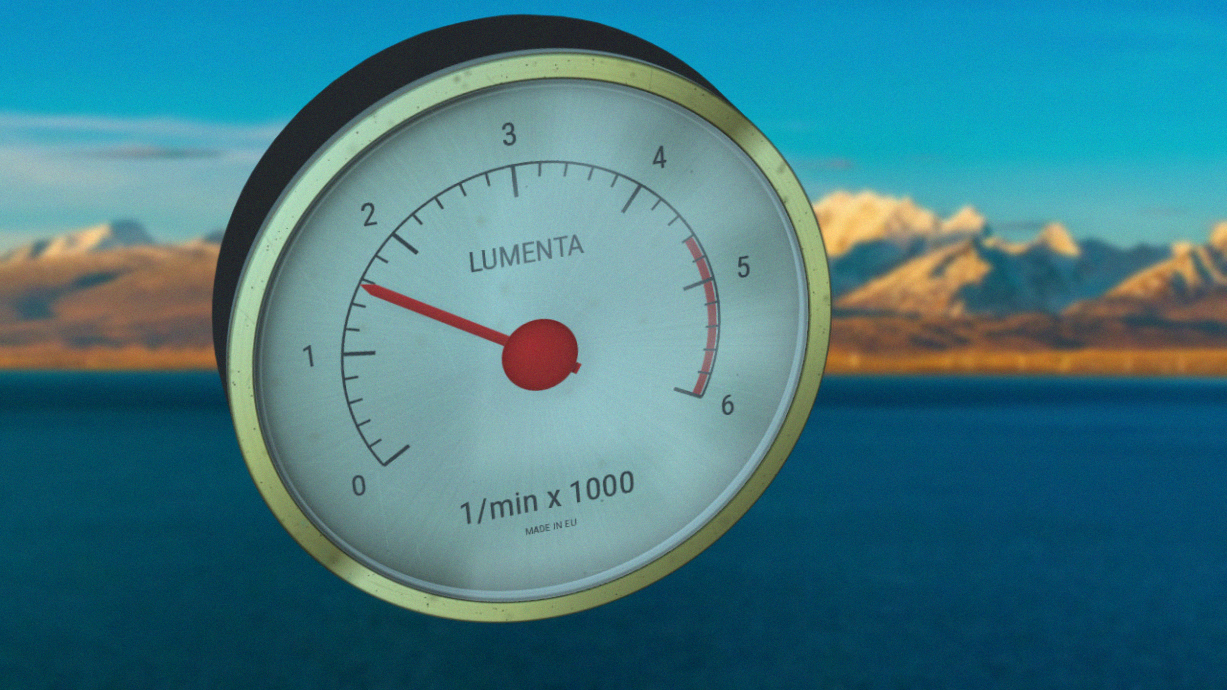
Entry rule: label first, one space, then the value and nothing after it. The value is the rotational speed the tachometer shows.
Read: 1600 rpm
